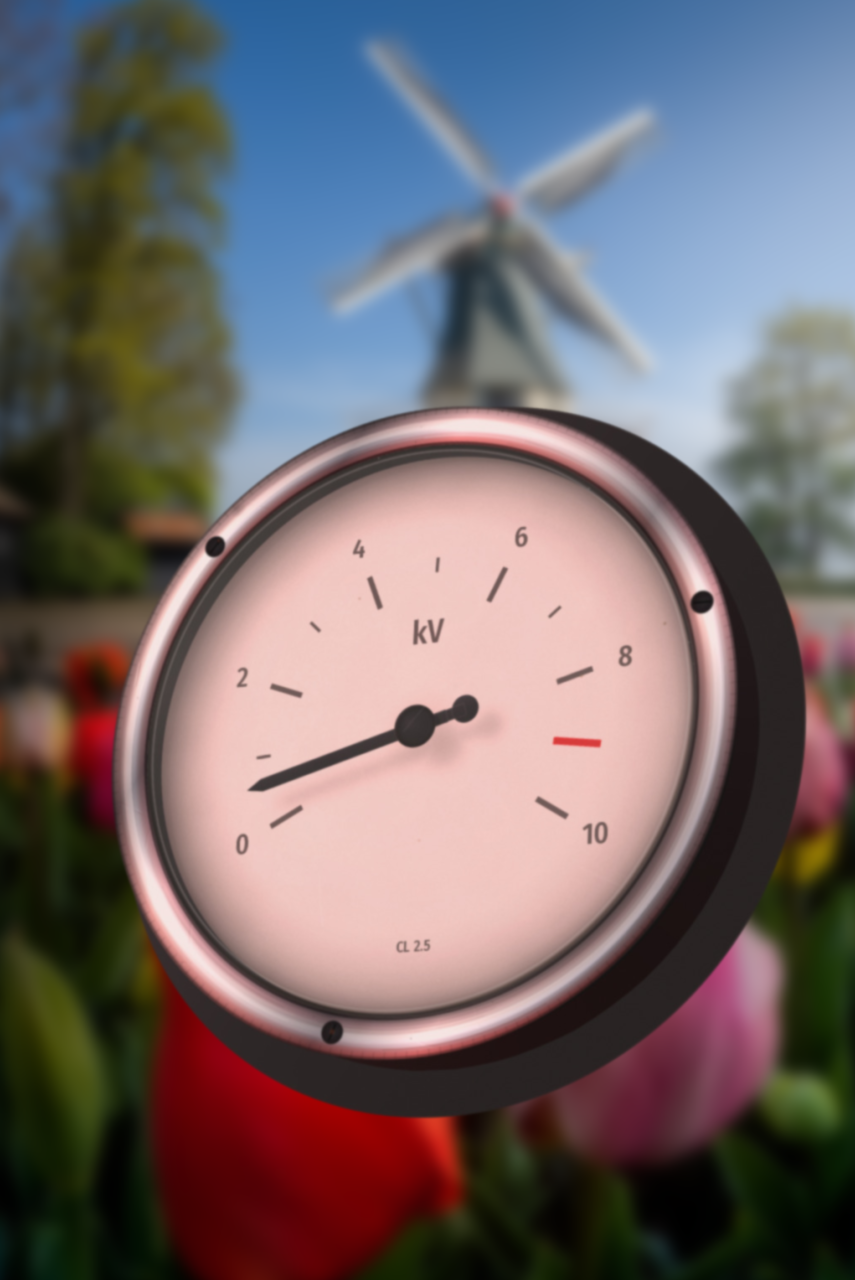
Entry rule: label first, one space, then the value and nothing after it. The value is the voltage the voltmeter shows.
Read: 0.5 kV
